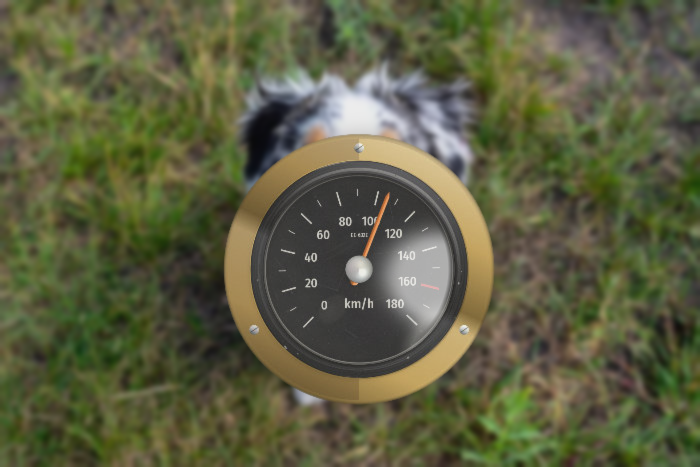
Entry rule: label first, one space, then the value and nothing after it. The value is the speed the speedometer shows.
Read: 105 km/h
